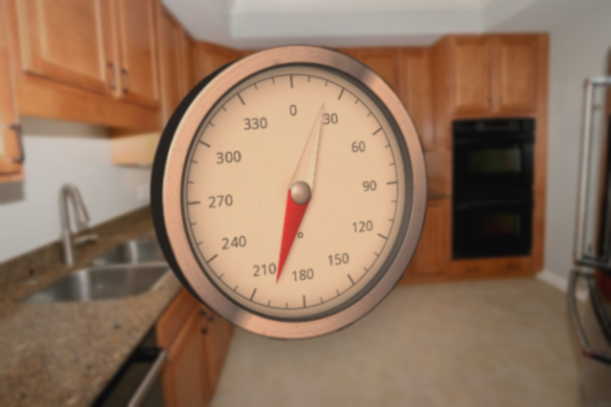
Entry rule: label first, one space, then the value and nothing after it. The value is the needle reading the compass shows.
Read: 200 °
